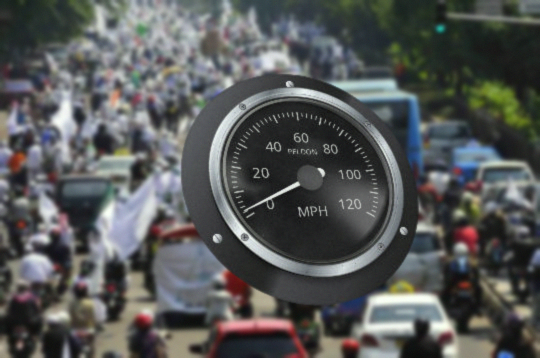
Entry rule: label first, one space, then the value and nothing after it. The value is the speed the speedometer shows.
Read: 2 mph
